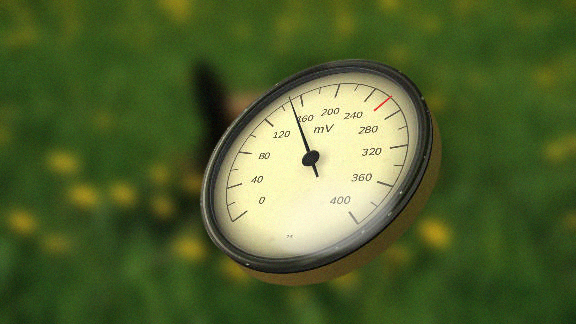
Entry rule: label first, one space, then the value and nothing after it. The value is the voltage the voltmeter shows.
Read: 150 mV
